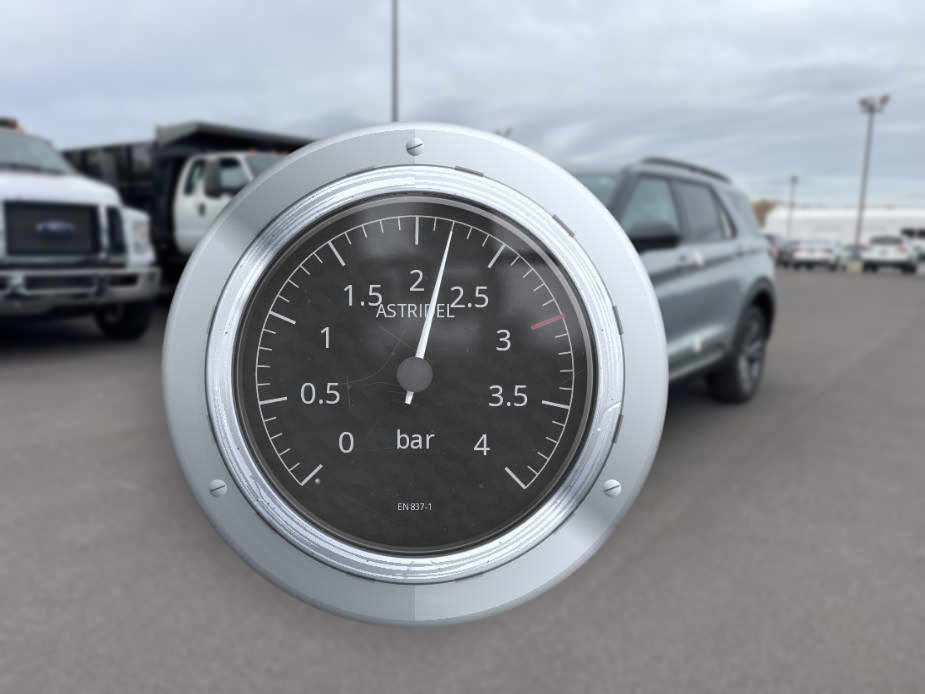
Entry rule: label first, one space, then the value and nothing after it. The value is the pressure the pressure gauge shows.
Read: 2.2 bar
